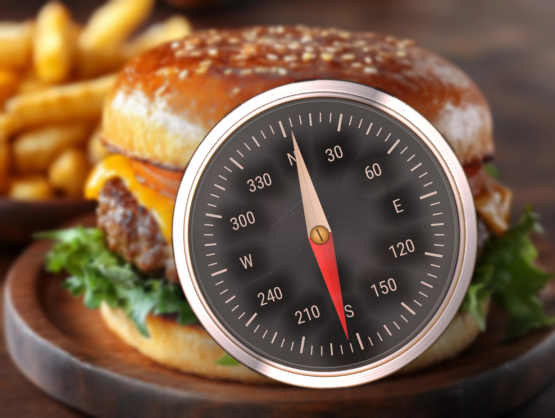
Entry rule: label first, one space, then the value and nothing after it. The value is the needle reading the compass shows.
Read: 185 °
